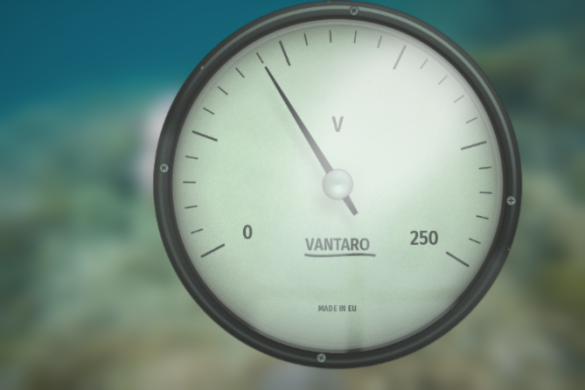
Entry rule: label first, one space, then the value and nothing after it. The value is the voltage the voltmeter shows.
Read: 90 V
